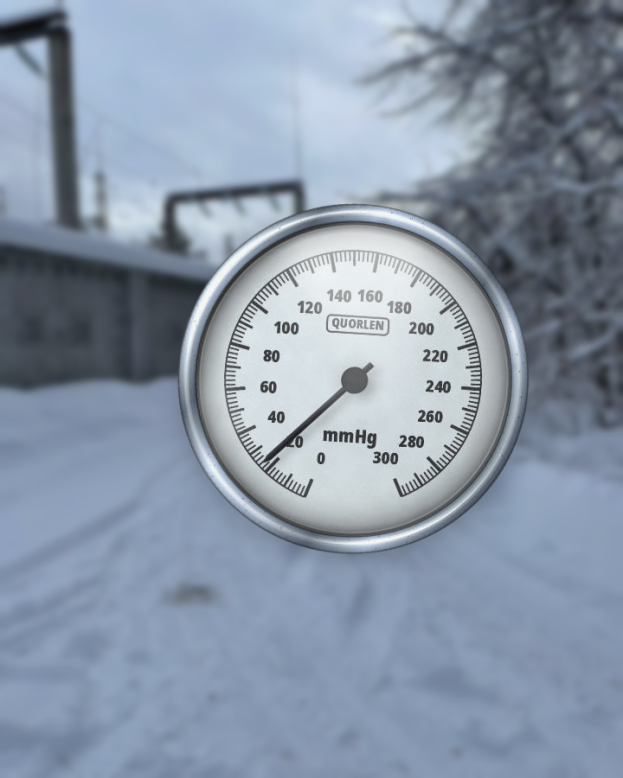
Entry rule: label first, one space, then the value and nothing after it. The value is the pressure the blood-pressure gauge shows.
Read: 24 mmHg
